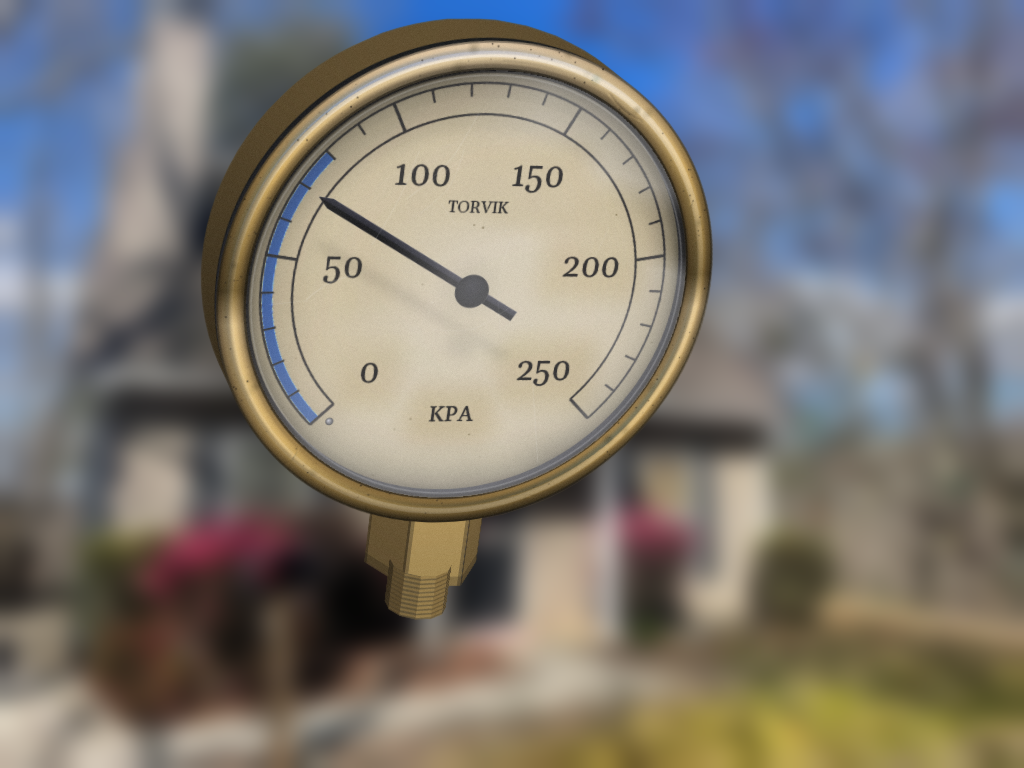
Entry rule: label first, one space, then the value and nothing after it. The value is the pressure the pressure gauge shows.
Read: 70 kPa
